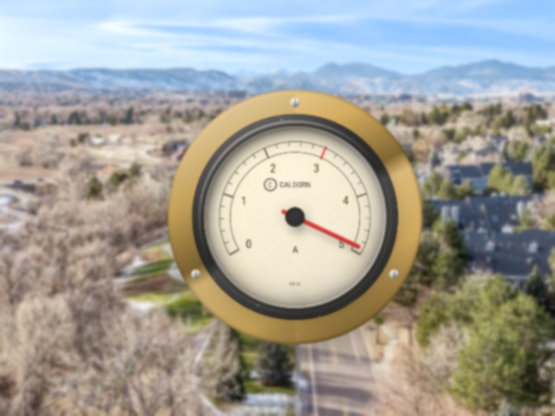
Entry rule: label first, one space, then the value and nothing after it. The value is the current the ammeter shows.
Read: 4.9 A
